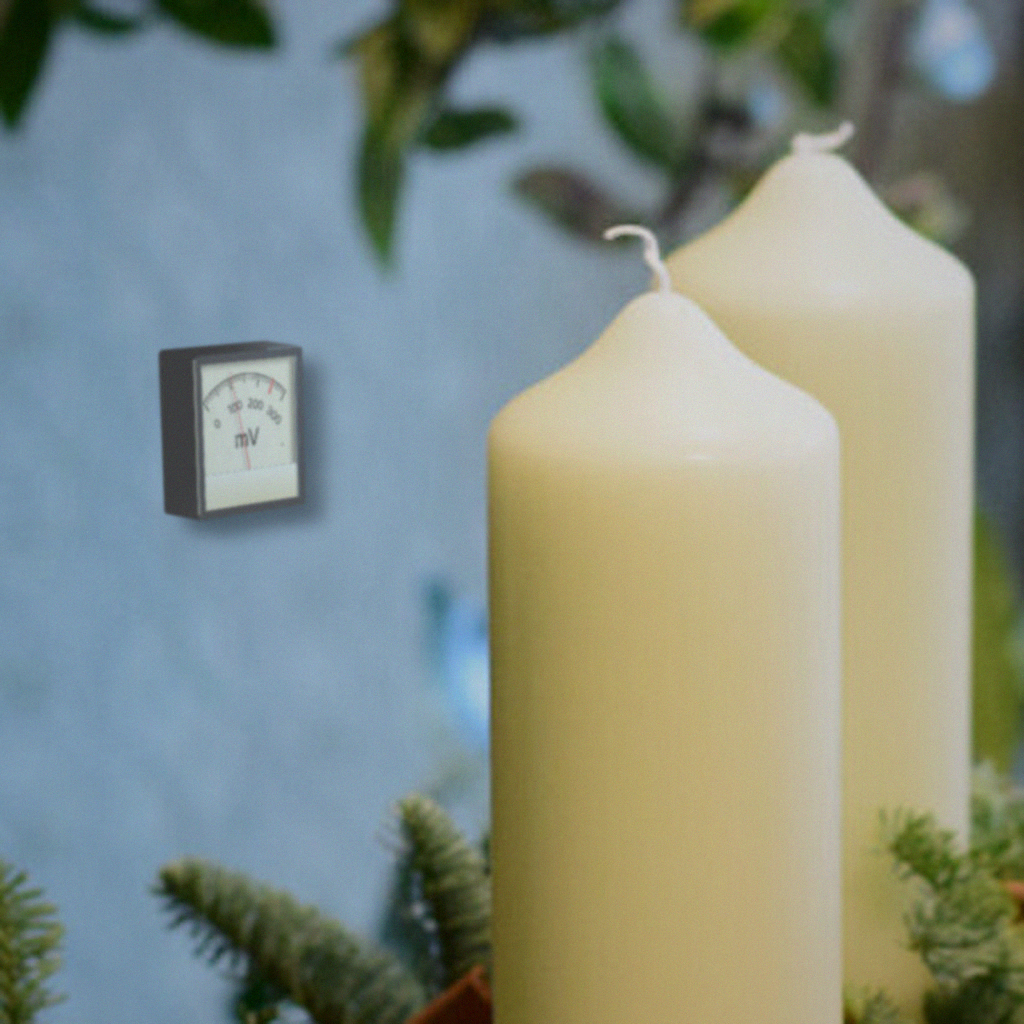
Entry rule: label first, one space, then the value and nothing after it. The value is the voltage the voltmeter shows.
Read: 100 mV
